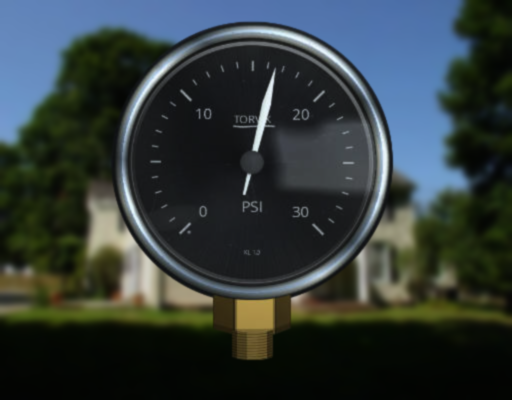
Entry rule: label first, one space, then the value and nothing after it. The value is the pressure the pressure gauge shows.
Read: 16.5 psi
